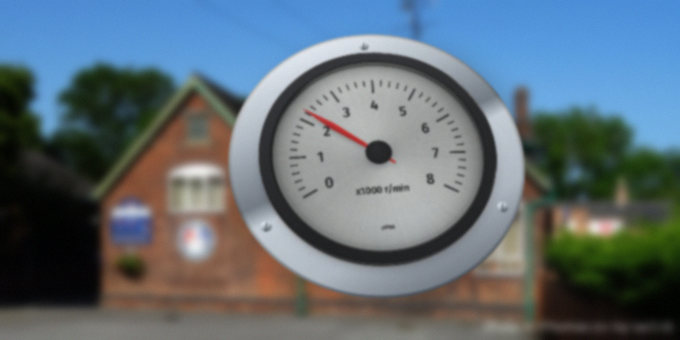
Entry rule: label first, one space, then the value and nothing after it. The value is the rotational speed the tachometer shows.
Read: 2200 rpm
